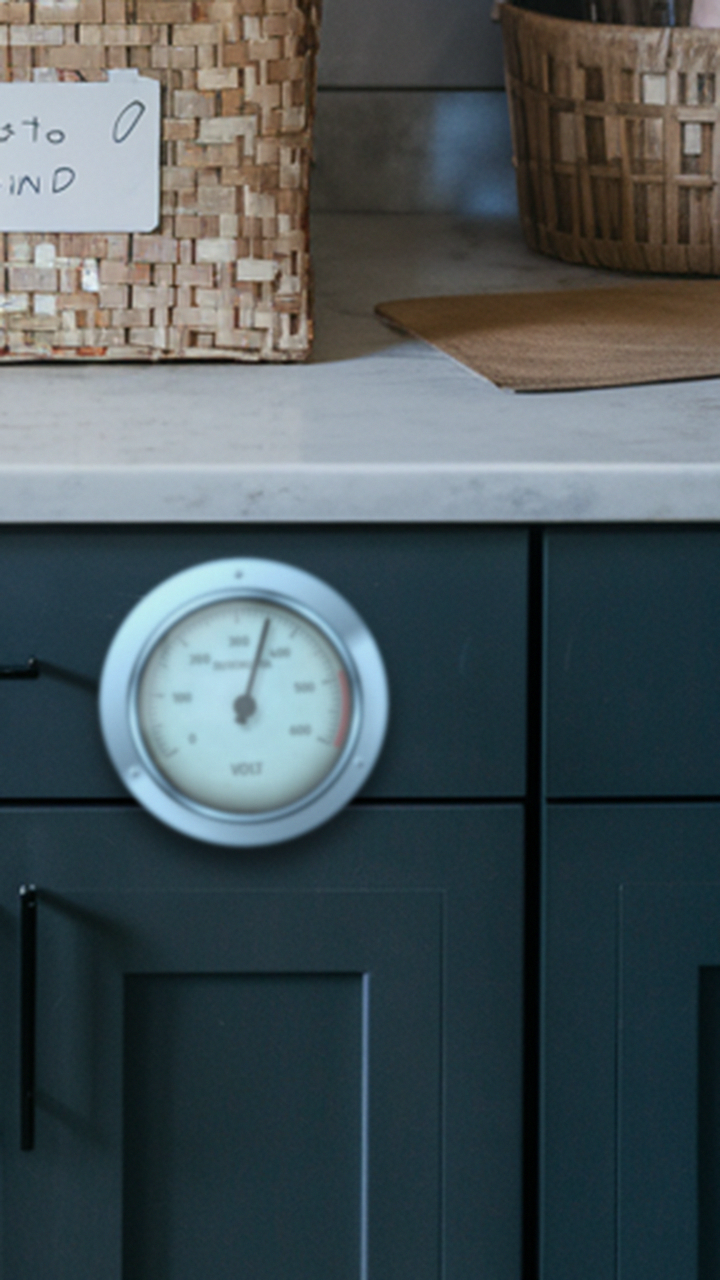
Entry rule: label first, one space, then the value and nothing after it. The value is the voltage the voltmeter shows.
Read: 350 V
